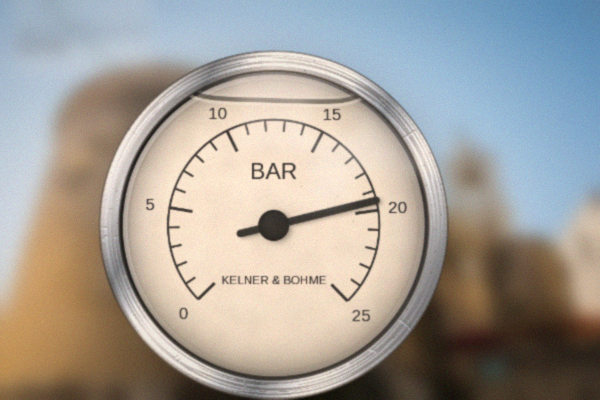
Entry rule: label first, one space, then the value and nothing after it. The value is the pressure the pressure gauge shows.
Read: 19.5 bar
